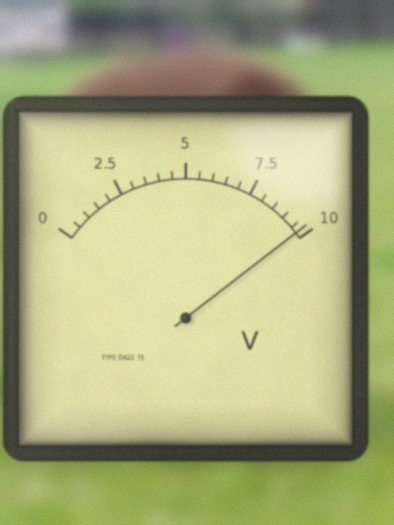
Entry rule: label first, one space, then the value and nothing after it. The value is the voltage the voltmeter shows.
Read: 9.75 V
